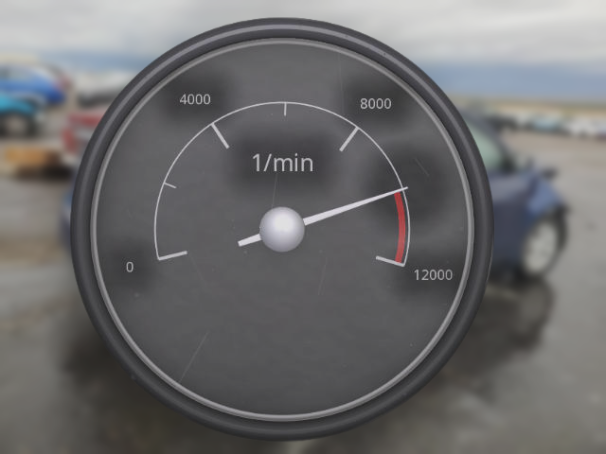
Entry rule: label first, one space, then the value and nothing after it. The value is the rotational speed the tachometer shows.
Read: 10000 rpm
